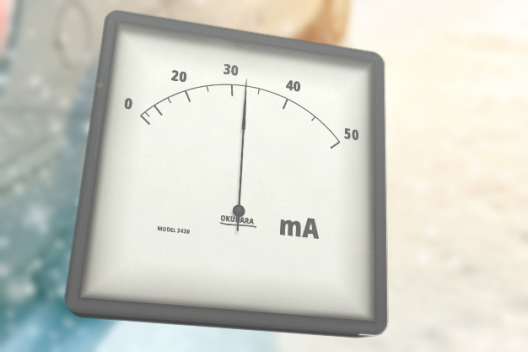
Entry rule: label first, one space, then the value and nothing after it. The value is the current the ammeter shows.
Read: 32.5 mA
